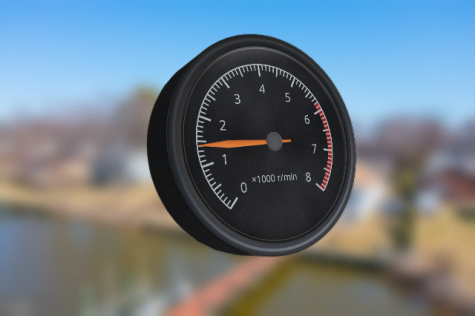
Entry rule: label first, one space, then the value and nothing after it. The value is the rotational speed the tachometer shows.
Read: 1400 rpm
